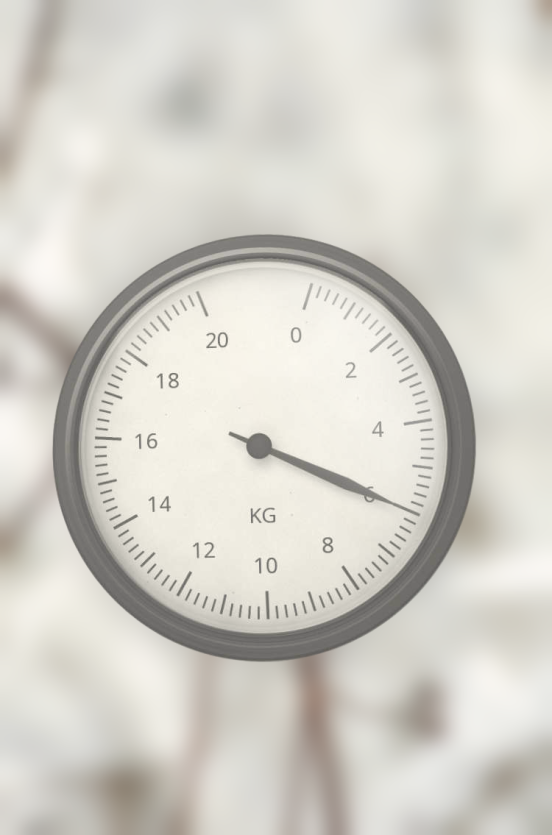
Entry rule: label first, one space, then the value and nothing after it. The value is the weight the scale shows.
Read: 6 kg
